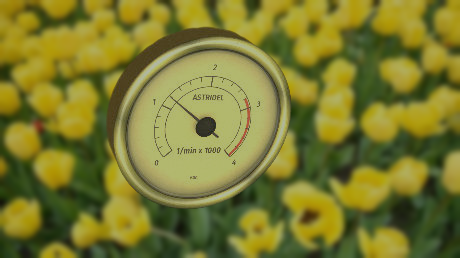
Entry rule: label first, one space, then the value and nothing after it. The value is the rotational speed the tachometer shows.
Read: 1200 rpm
